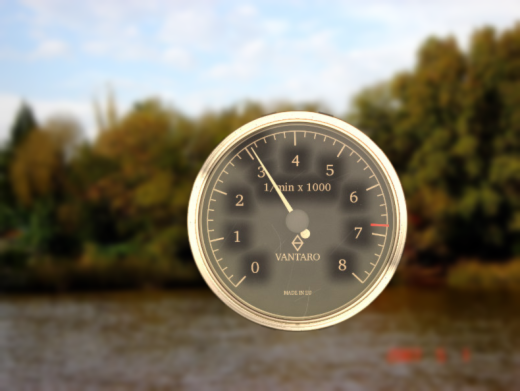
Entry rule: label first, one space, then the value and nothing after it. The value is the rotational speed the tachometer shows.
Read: 3100 rpm
